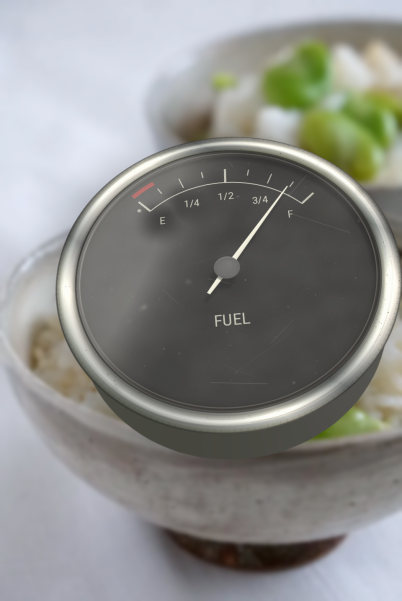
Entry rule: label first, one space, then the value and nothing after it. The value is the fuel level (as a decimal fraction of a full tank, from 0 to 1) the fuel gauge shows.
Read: 0.875
